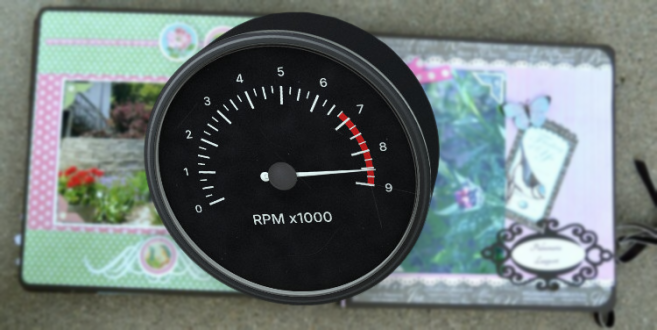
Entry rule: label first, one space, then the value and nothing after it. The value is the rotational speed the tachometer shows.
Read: 8500 rpm
